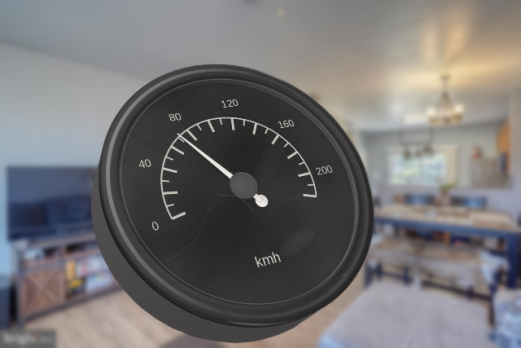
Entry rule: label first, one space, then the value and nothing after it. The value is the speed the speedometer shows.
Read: 70 km/h
